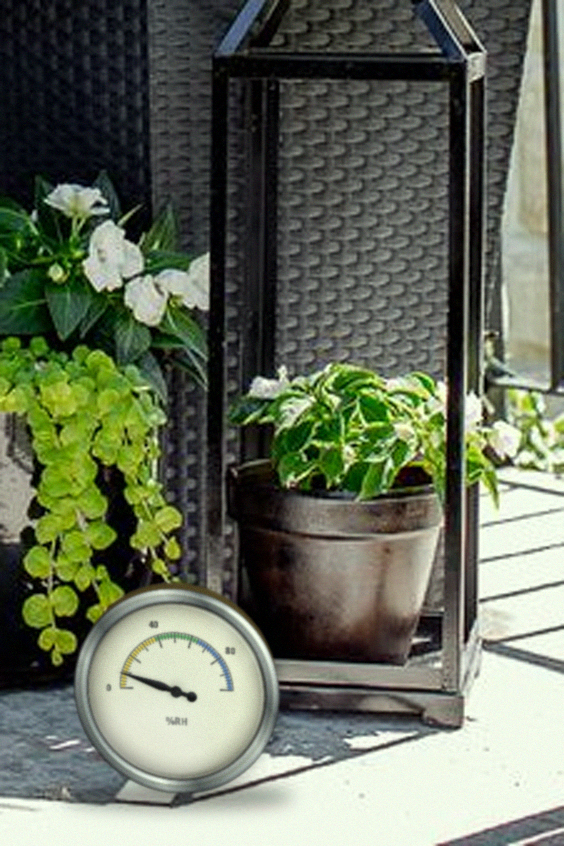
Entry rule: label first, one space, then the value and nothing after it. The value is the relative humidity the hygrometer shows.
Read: 10 %
